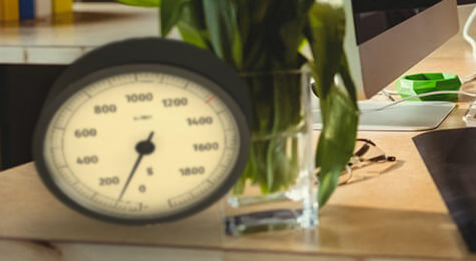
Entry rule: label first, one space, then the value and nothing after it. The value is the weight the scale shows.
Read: 100 g
